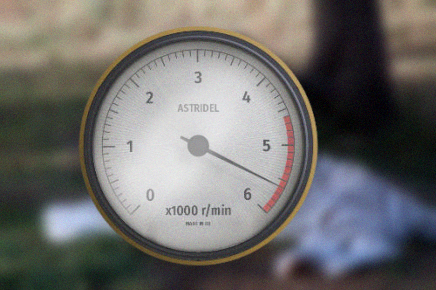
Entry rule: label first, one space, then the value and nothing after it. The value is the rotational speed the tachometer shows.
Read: 5600 rpm
